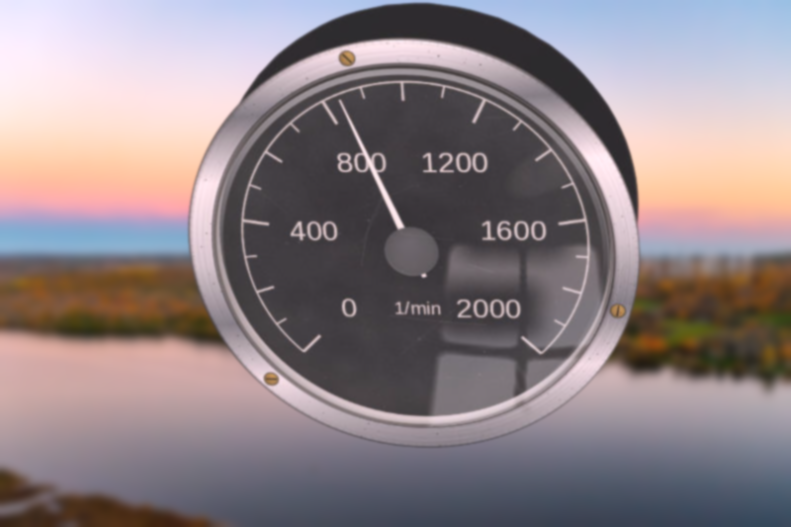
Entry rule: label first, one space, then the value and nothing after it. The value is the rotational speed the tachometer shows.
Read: 850 rpm
